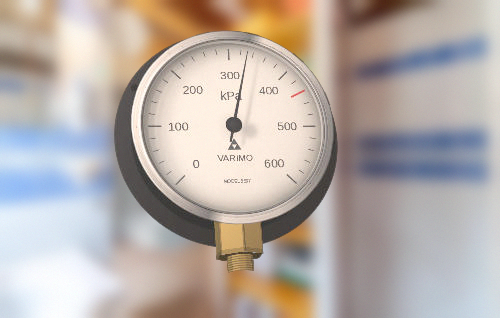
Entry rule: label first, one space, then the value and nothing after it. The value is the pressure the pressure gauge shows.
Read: 330 kPa
